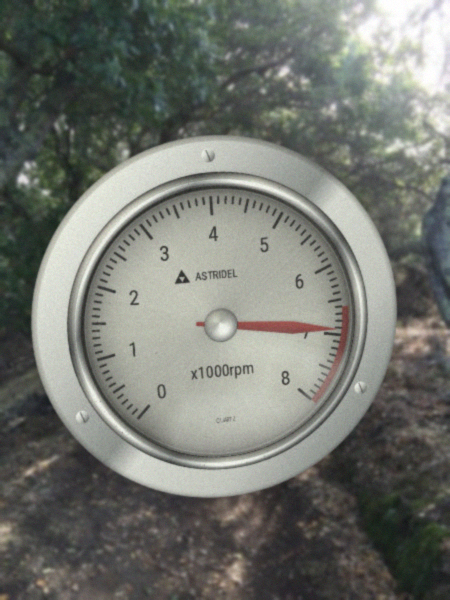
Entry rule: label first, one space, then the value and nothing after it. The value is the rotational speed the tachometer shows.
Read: 6900 rpm
